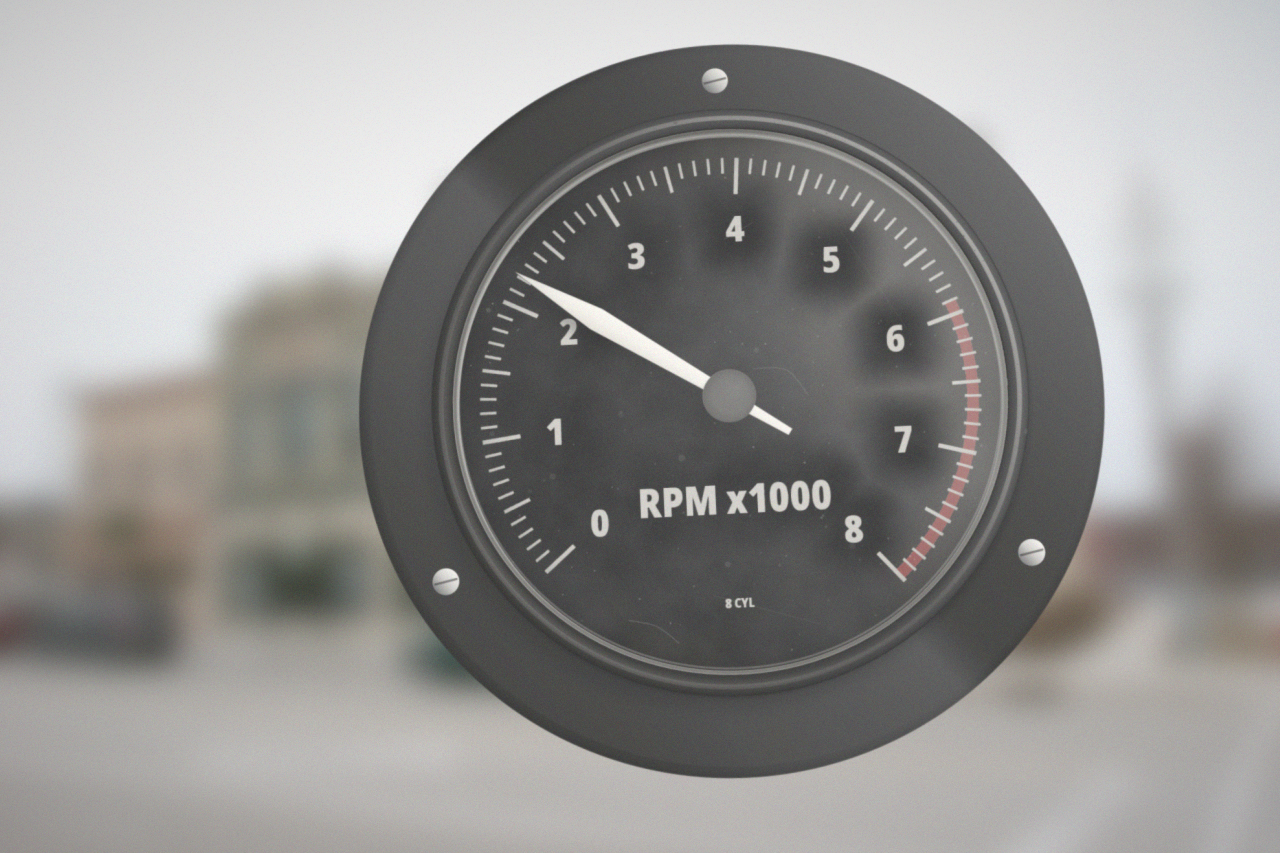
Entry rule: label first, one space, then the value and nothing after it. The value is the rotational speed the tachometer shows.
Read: 2200 rpm
